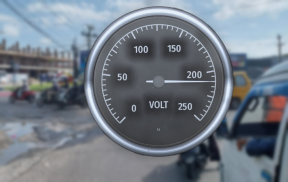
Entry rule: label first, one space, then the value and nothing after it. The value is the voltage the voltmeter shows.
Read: 210 V
